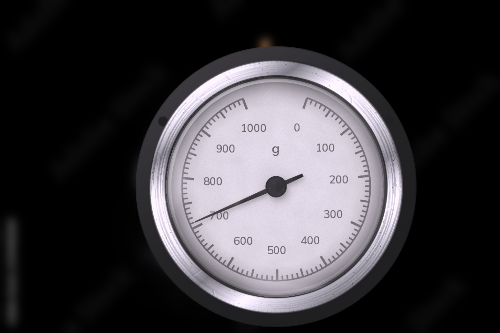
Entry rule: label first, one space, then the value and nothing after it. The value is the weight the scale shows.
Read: 710 g
